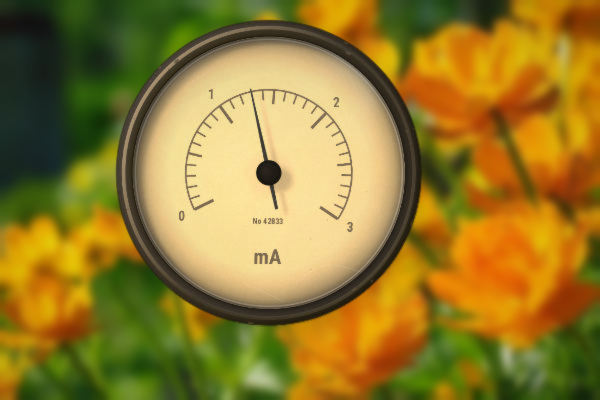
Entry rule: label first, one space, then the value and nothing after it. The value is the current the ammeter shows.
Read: 1.3 mA
